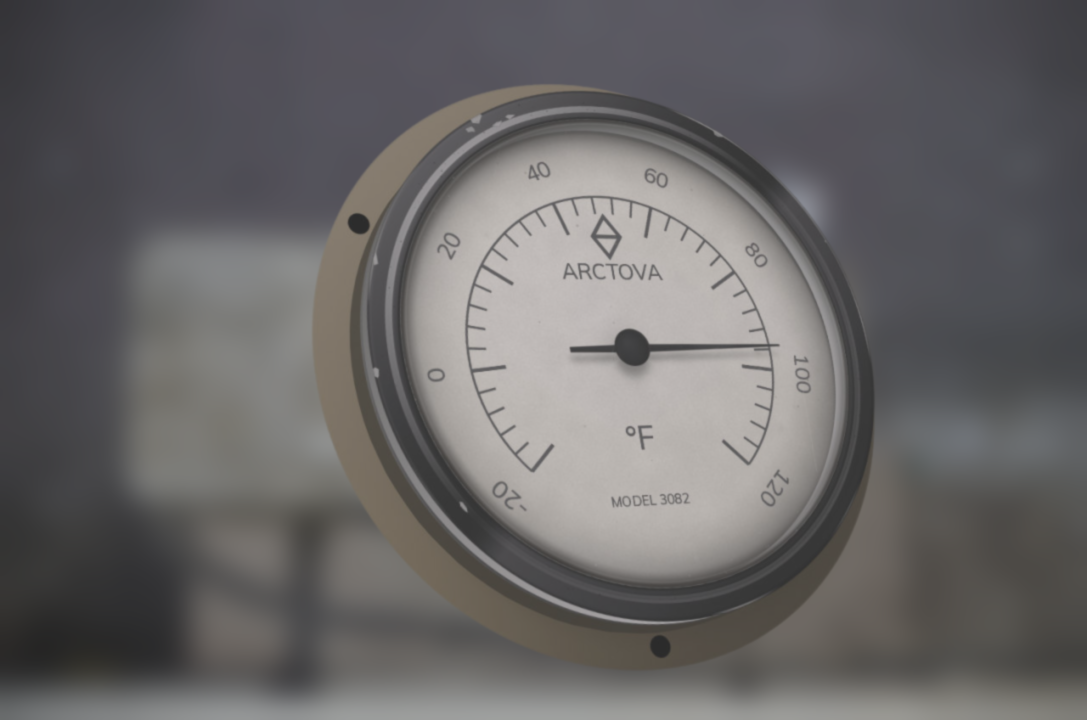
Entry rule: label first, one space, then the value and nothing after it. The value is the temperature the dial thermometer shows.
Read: 96 °F
